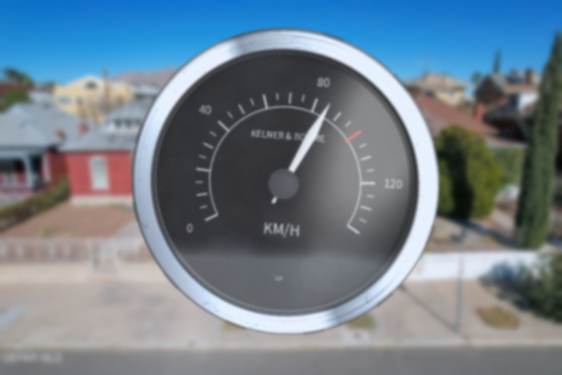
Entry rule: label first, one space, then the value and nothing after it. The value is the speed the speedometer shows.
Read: 85 km/h
